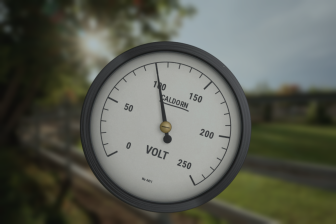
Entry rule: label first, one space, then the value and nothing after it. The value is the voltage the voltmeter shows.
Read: 100 V
